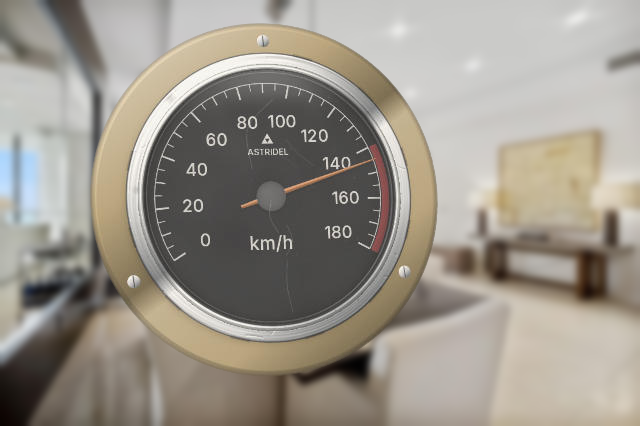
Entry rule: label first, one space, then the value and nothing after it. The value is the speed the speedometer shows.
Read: 145 km/h
